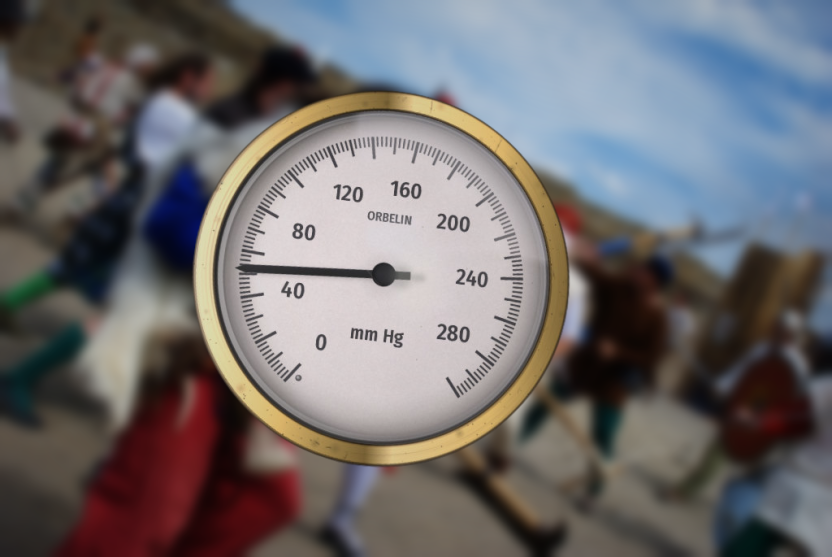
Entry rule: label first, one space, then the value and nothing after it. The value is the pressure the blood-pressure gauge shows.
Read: 52 mmHg
